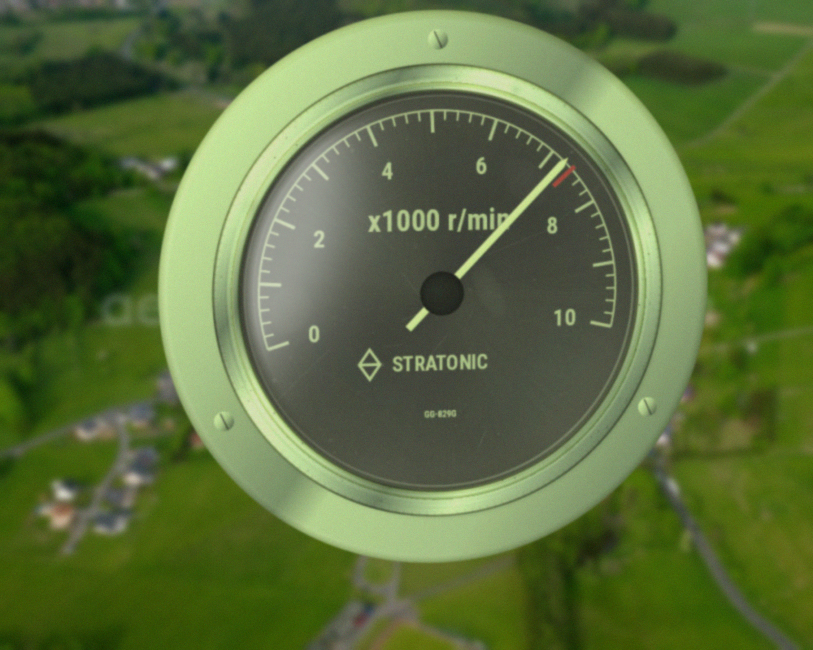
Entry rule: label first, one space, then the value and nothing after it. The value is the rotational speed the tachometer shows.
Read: 7200 rpm
